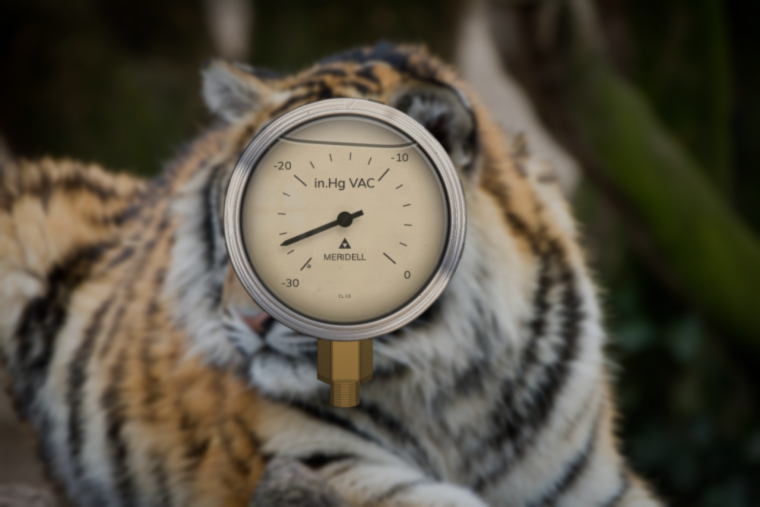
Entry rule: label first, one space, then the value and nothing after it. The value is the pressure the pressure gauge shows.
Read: -27 inHg
